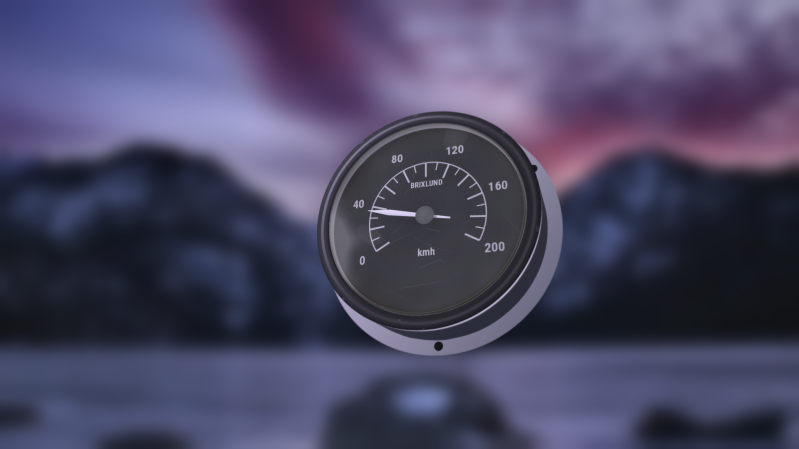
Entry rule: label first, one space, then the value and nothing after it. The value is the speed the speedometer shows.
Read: 35 km/h
